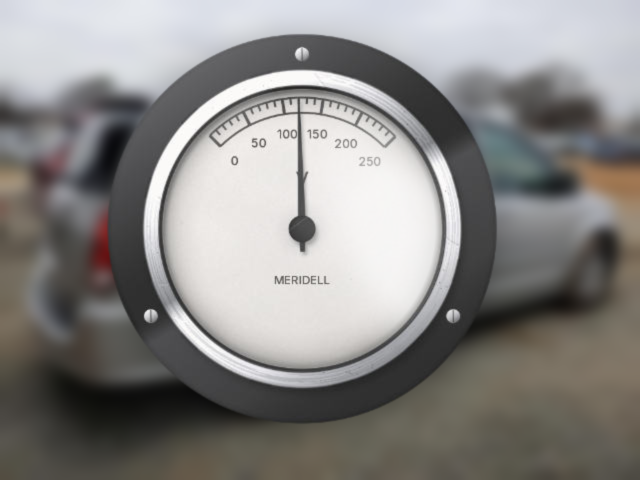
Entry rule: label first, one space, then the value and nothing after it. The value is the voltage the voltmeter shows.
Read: 120 V
